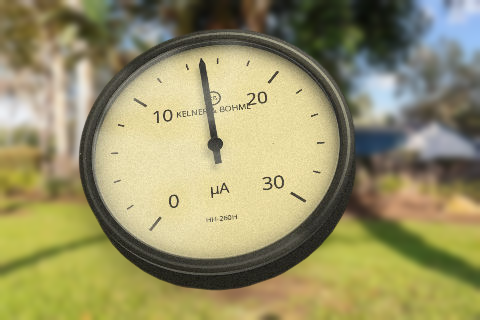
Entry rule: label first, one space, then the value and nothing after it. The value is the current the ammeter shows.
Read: 15 µA
